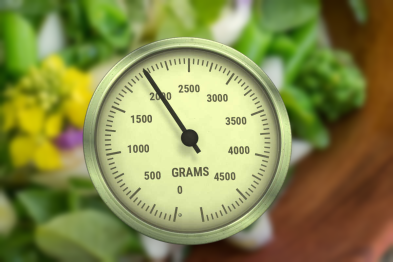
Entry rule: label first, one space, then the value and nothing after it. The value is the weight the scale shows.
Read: 2000 g
